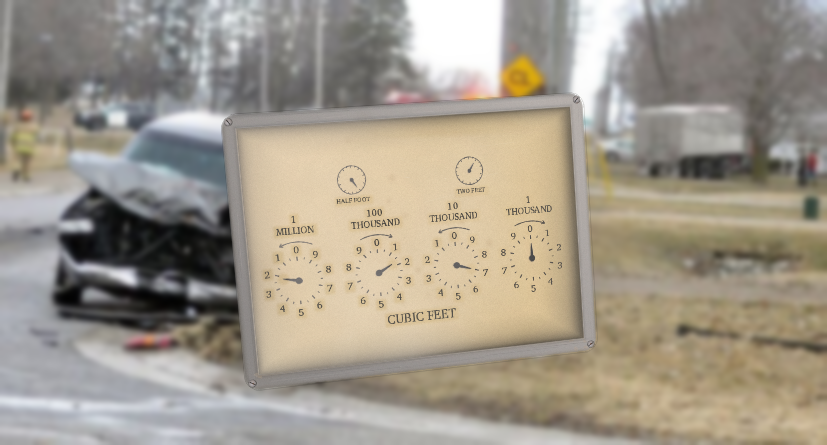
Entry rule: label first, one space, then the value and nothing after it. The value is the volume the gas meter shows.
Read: 217000 ft³
